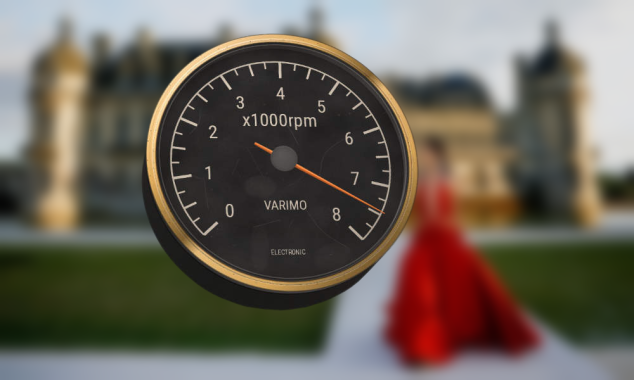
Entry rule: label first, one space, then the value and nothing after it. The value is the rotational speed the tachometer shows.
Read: 7500 rpm
